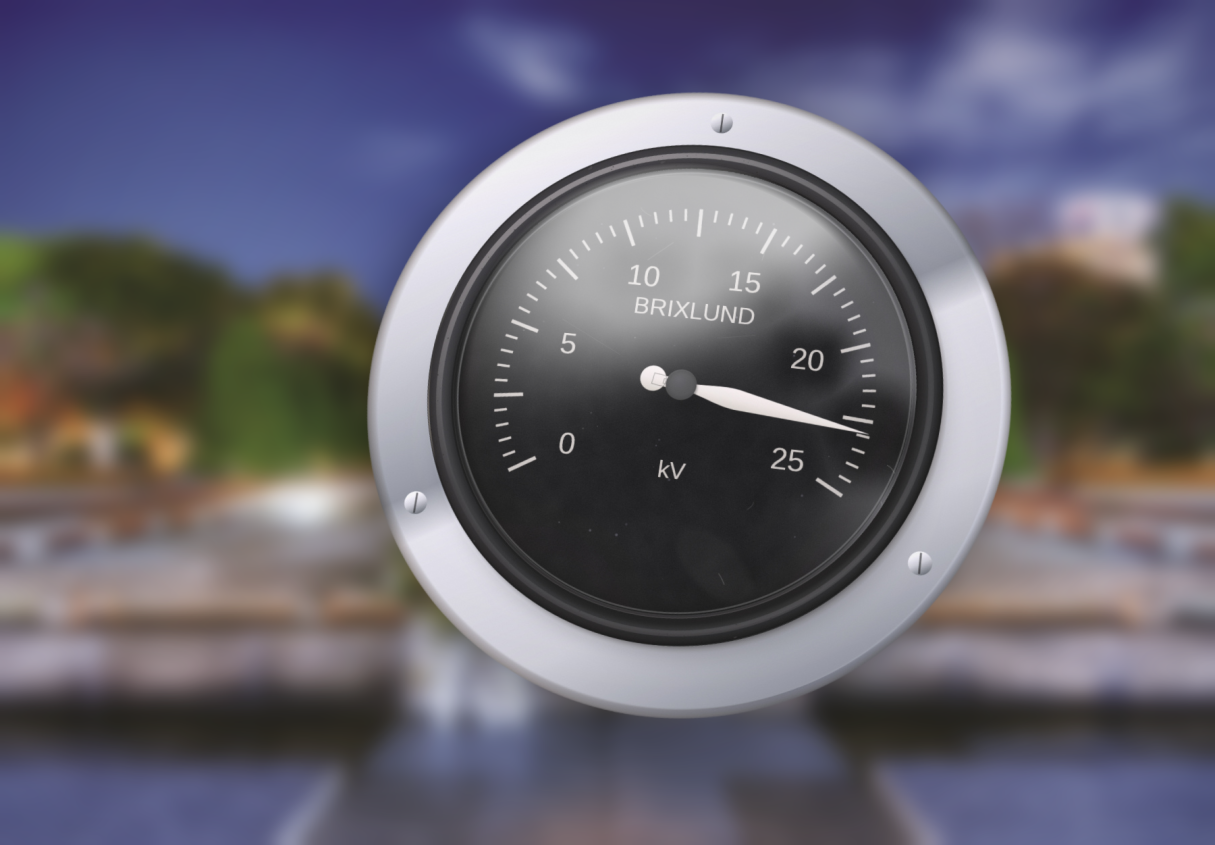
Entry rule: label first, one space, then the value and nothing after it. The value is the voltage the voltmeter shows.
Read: 23 kV
